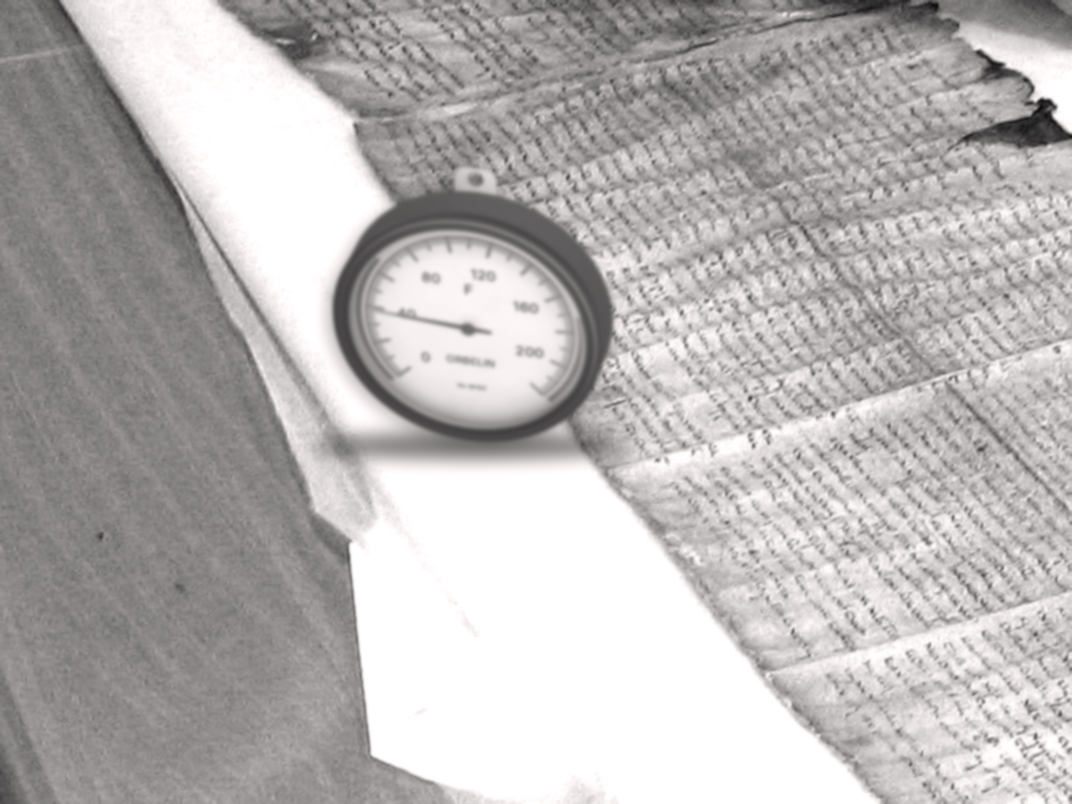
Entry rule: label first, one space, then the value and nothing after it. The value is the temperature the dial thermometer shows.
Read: 40 °F
